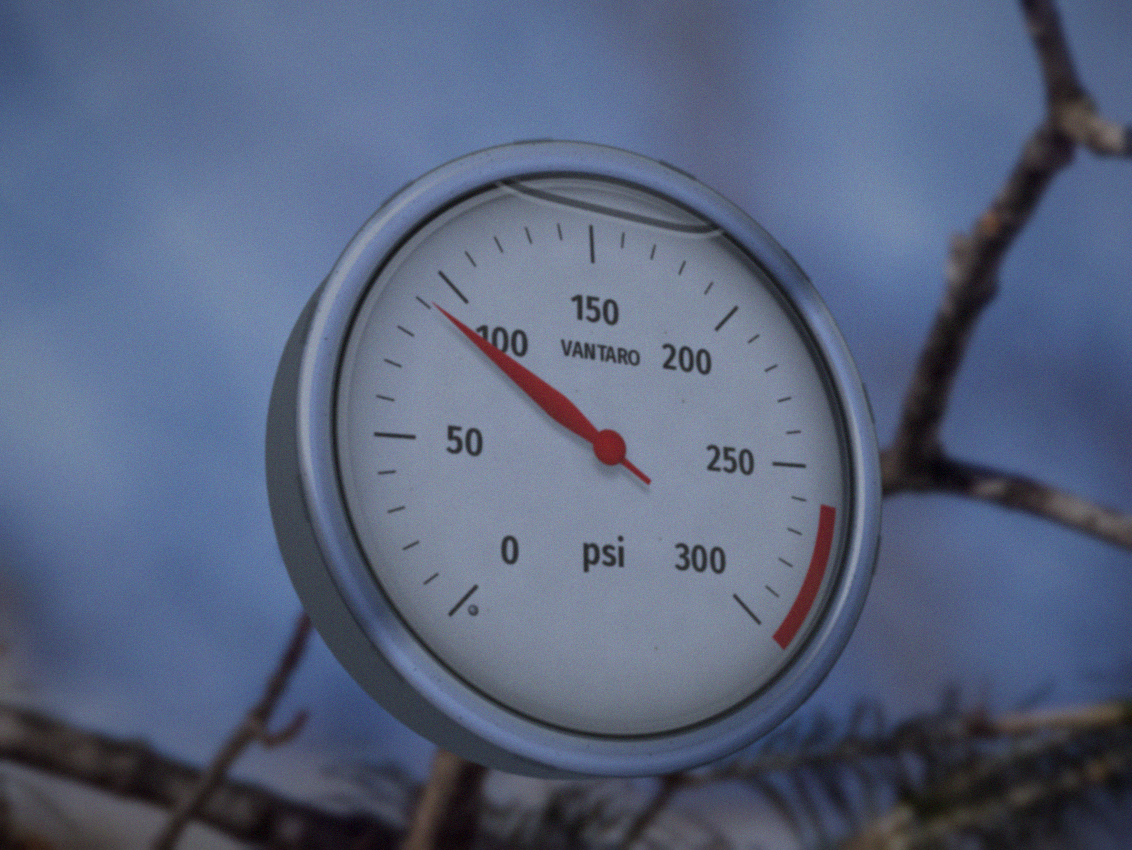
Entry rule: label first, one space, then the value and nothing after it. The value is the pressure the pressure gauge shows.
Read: 90 psi
